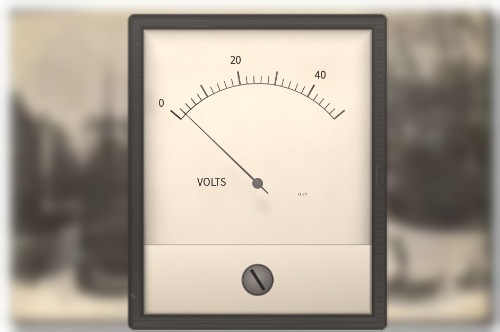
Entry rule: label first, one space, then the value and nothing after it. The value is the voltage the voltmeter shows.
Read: 2 V
